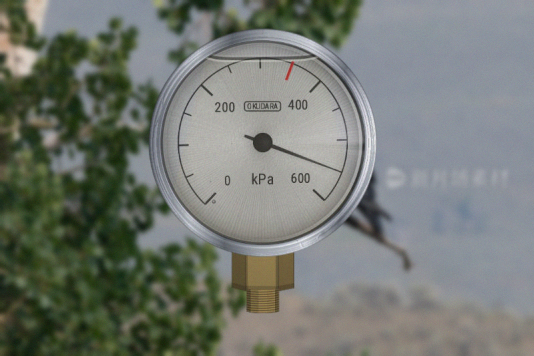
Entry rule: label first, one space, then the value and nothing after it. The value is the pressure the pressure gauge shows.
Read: 550 kPa
